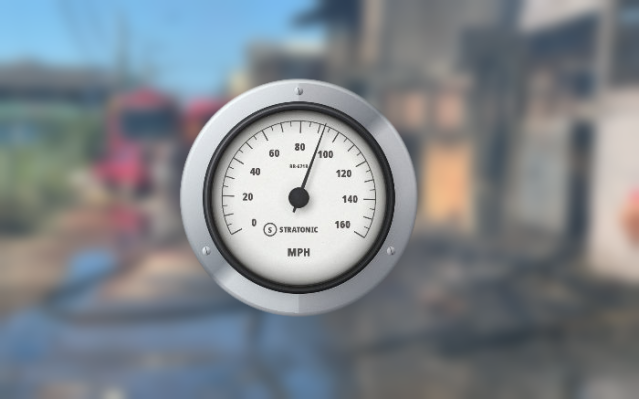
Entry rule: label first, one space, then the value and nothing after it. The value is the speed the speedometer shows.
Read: 92.5 mph
